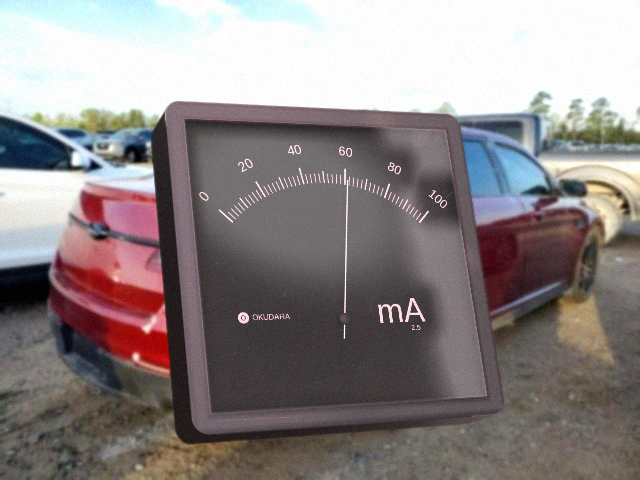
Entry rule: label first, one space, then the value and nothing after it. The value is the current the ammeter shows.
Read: 60 mA
